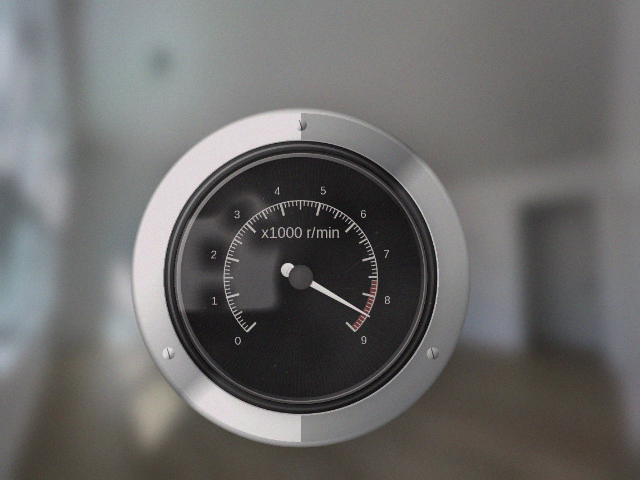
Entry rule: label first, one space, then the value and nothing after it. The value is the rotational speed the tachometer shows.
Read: 8500 rpm
